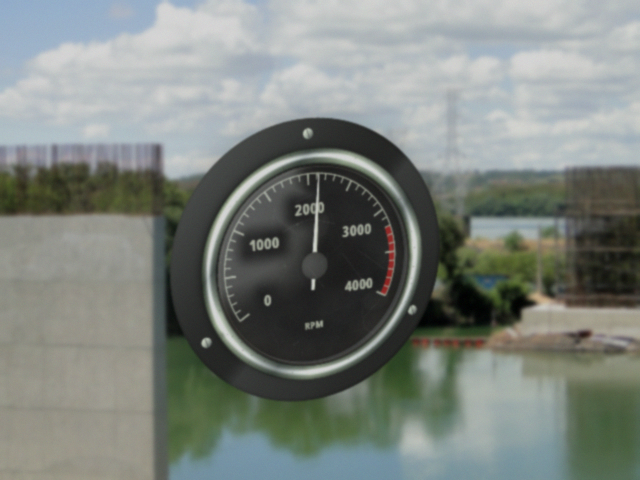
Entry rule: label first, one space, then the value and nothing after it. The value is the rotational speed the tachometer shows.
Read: 2100 rpm
